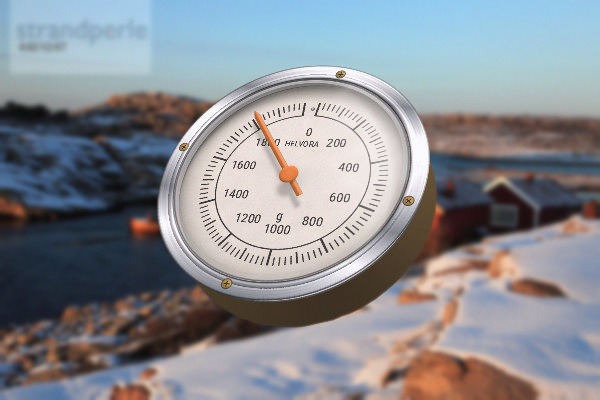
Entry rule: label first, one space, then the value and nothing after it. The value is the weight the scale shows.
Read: 1820 g
